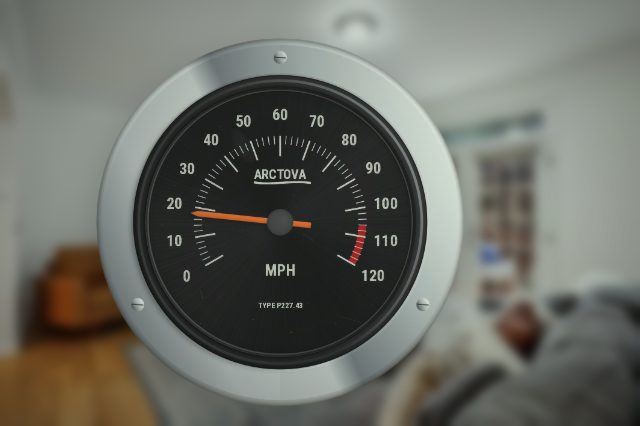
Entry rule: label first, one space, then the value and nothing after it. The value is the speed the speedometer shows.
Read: 18 mph
